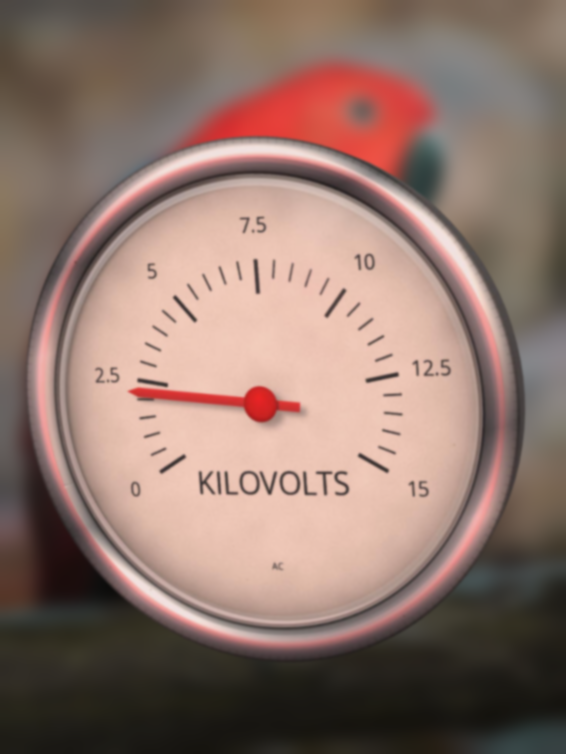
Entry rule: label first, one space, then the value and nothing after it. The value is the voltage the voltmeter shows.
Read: 2.25 kV
